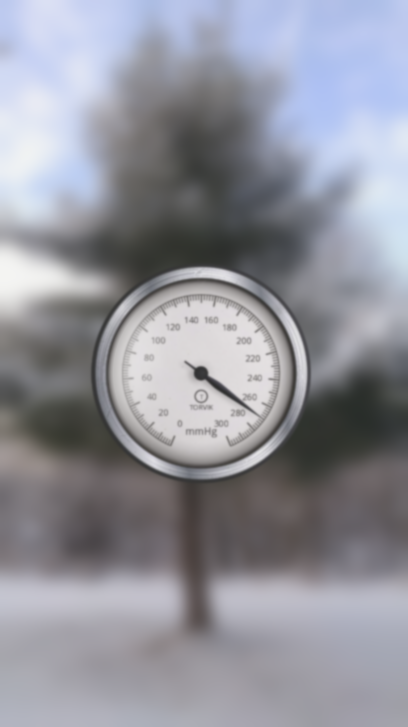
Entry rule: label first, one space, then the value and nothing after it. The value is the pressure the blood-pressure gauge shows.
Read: 270 mmHg
